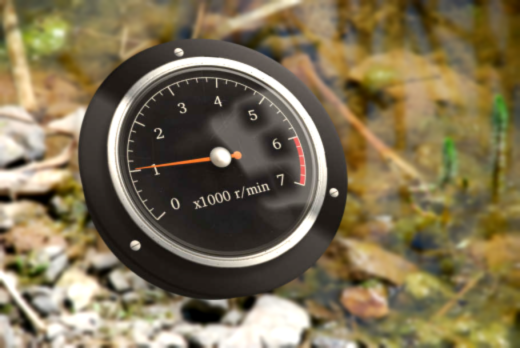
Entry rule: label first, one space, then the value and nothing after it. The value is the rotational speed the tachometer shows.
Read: 1000 rpm
